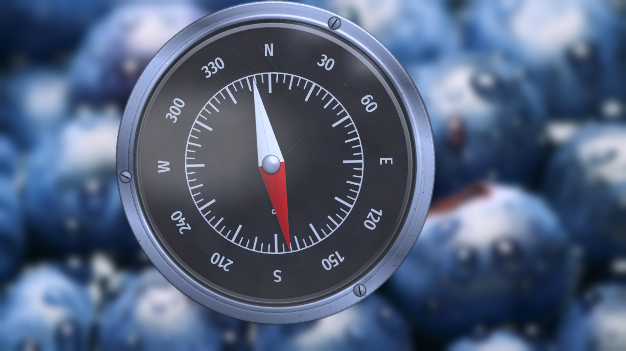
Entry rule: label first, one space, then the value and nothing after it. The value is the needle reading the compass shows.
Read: 170 °
